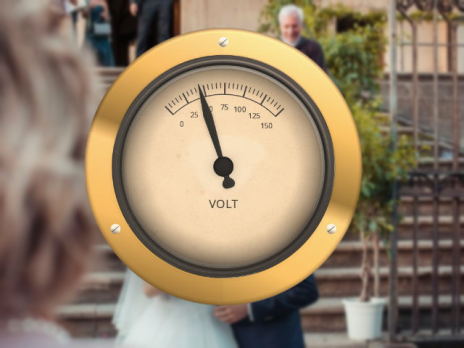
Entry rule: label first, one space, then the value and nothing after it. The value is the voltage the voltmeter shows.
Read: 45 V
